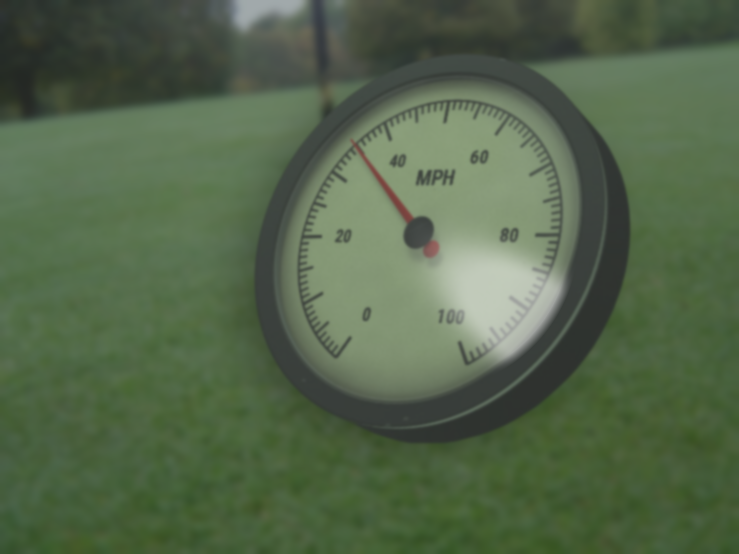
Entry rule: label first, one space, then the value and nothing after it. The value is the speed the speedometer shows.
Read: 35 mph
